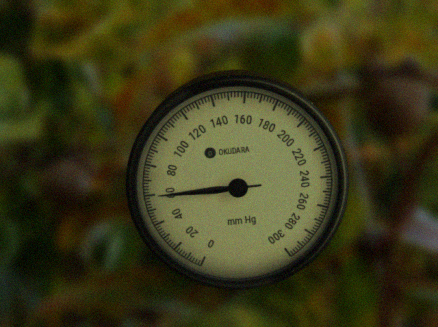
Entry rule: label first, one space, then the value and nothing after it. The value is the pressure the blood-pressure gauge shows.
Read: 60 mmHg
